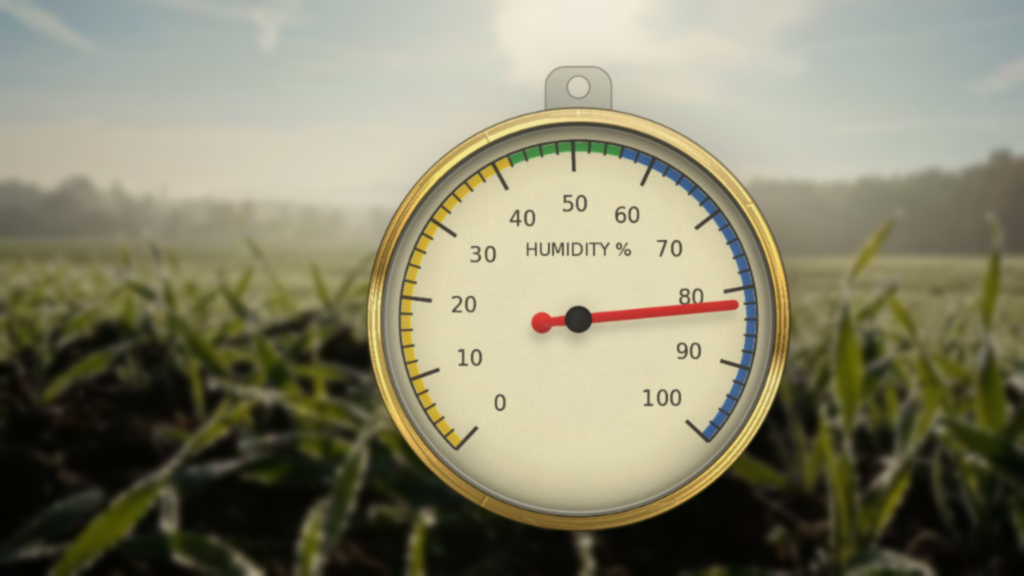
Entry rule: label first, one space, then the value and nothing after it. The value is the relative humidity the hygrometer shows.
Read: 82 %
